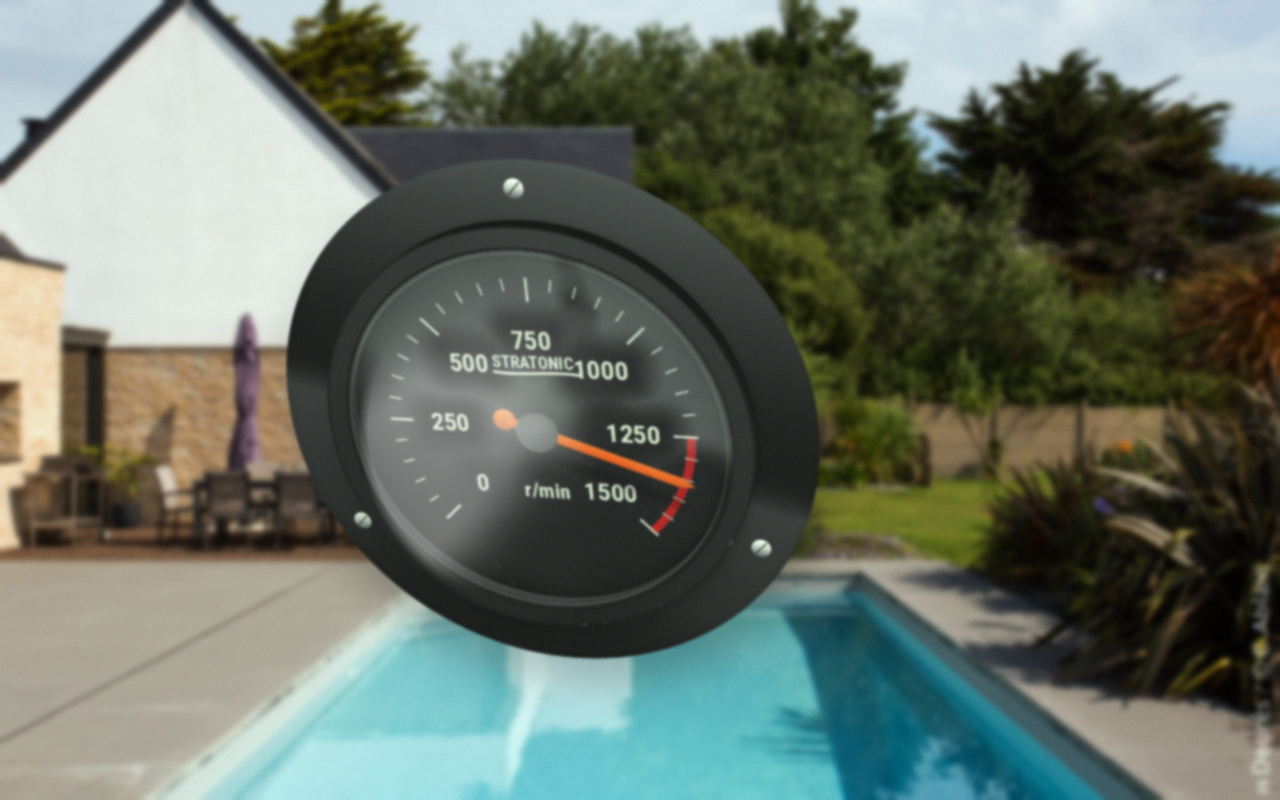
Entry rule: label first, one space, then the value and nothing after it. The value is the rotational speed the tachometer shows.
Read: 1350 rpm
